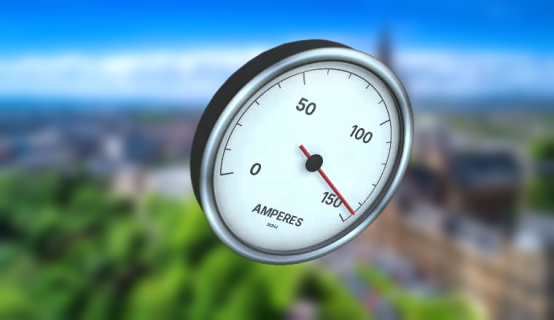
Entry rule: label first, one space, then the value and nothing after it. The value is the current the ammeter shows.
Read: 145 A
